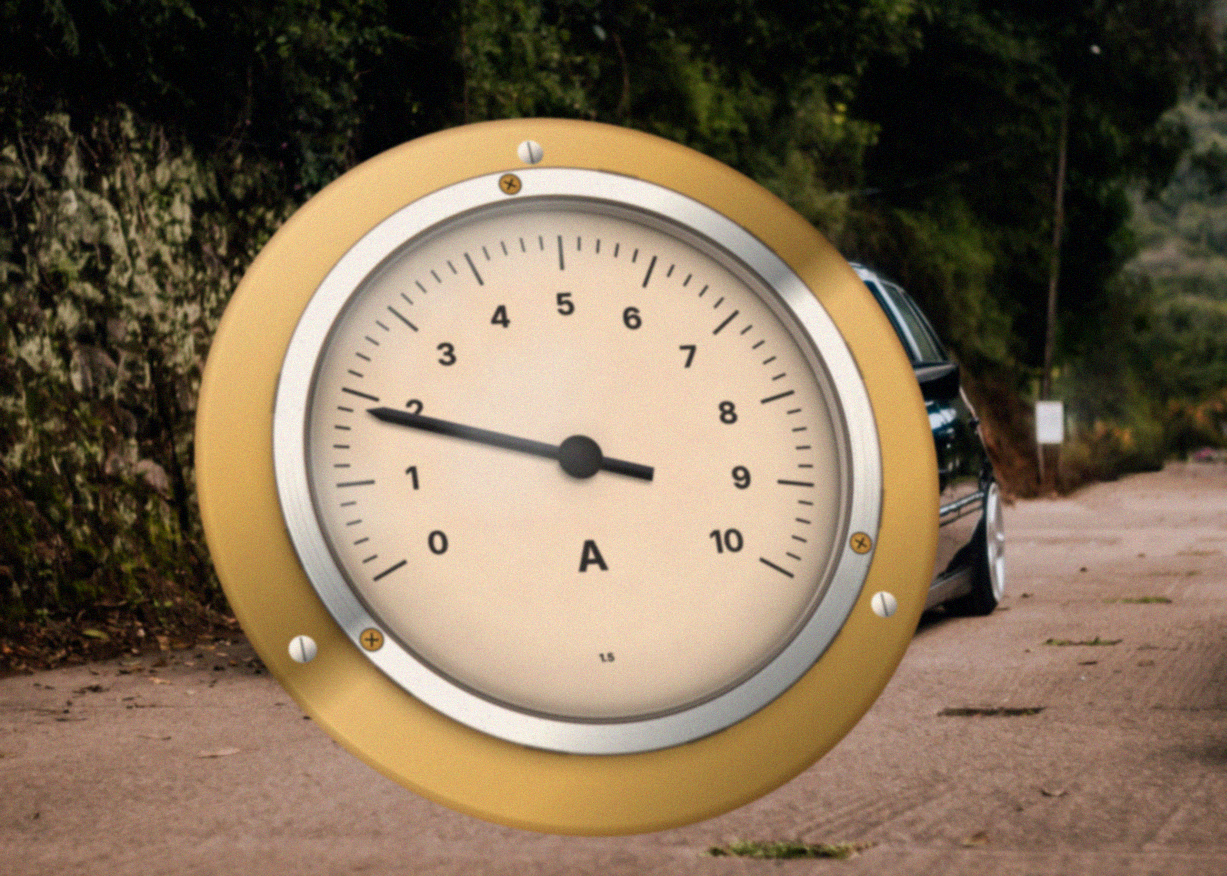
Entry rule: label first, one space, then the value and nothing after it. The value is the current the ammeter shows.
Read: 1.8 A
